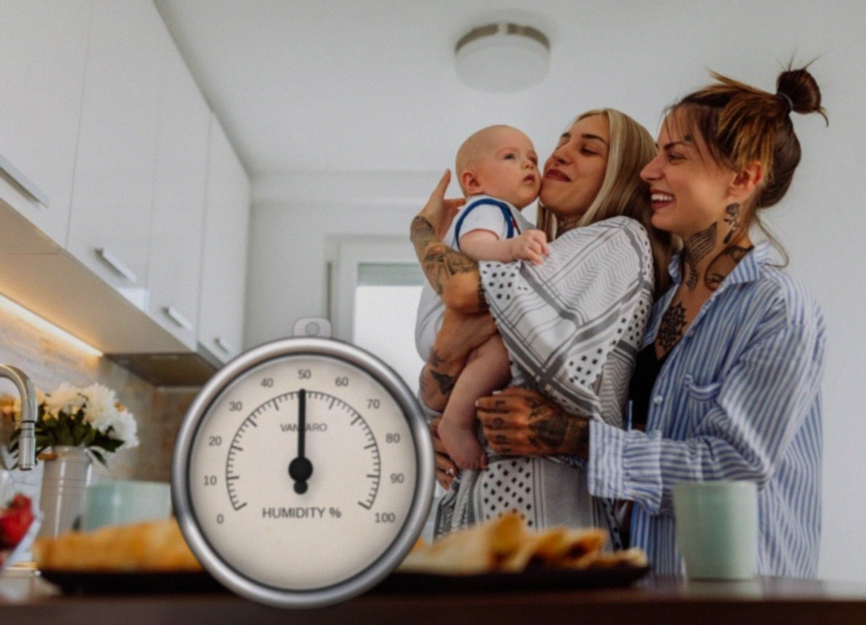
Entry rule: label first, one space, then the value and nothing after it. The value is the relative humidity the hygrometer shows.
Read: 50 %
